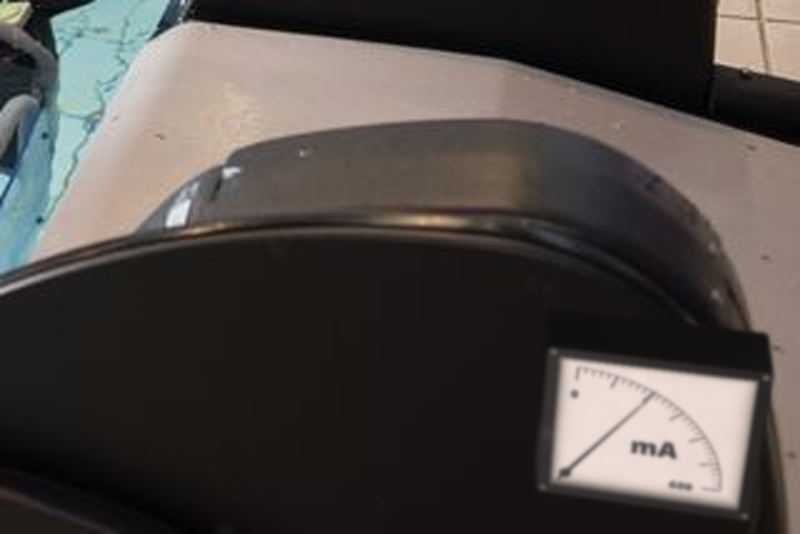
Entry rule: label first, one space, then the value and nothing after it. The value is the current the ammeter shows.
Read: 200 mA
